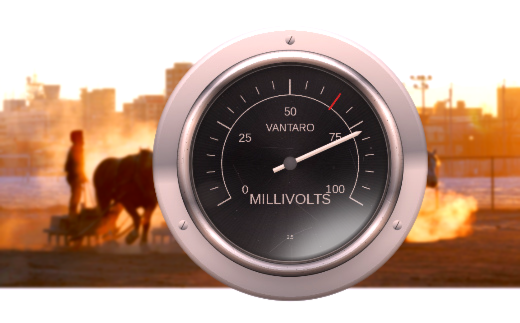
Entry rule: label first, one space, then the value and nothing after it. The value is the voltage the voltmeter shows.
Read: 77.5 mV
